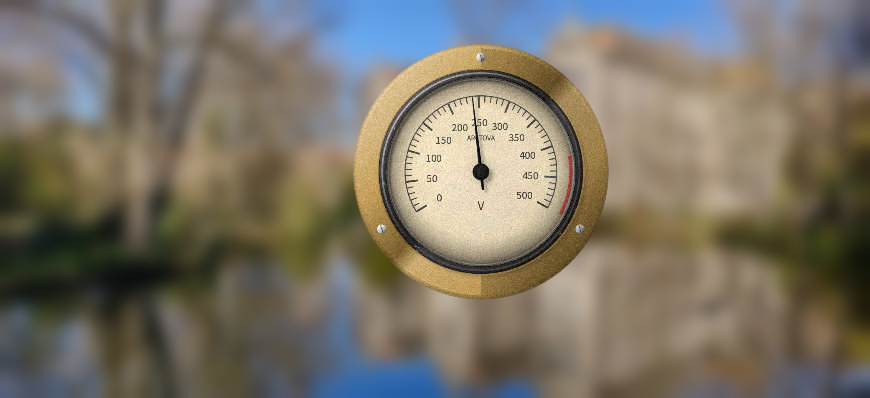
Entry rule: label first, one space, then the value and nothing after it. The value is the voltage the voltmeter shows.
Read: 240 V
